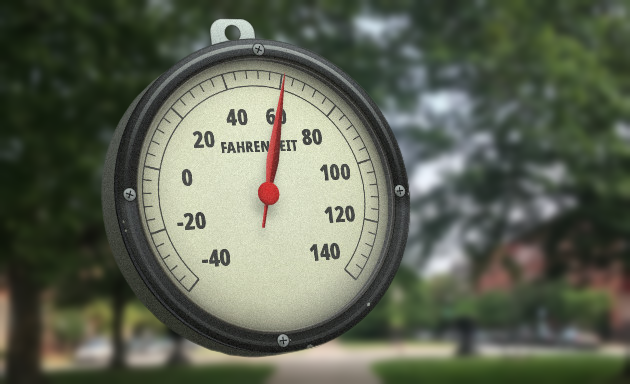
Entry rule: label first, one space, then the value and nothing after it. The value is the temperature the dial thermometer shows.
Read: 60 °F
